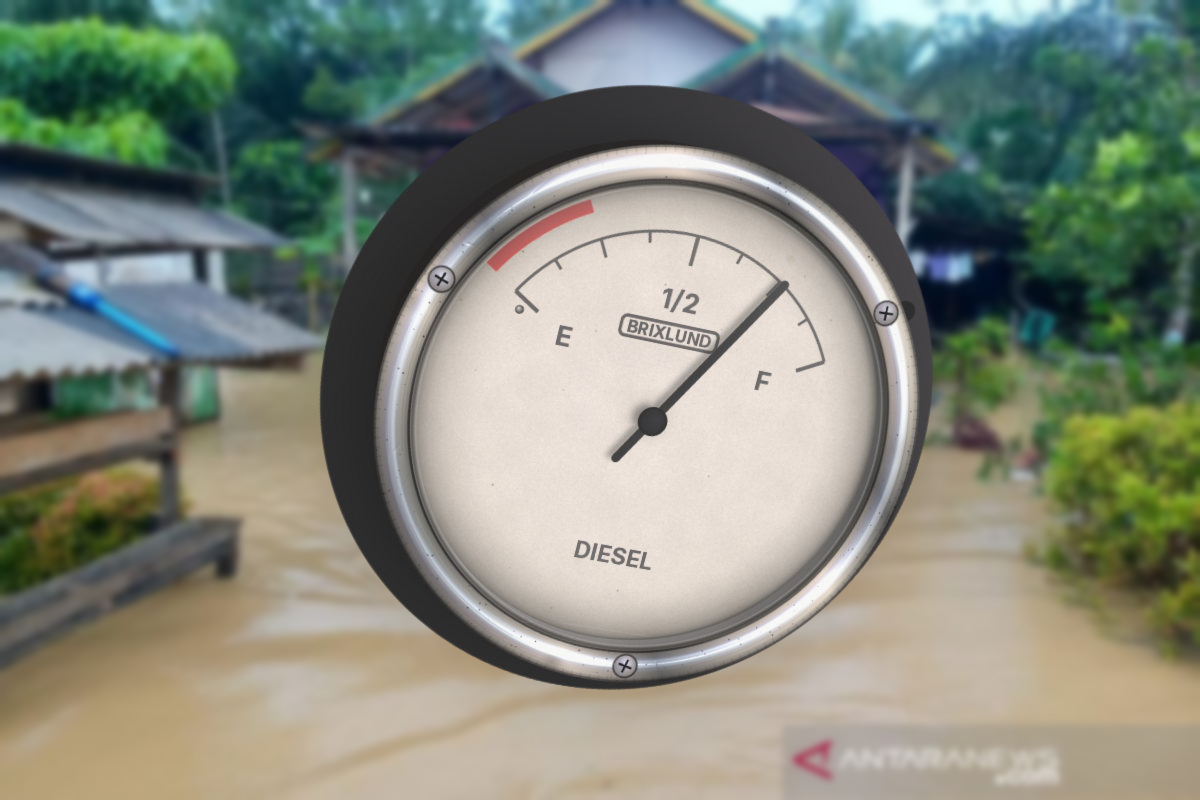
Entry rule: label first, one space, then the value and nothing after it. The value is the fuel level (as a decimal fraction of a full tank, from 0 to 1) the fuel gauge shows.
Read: 0.75
